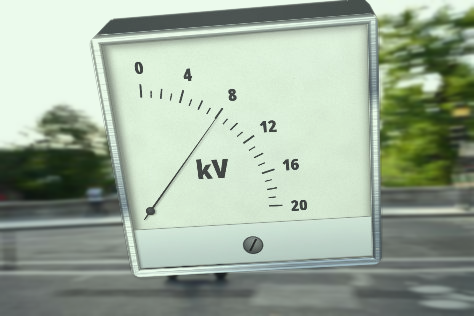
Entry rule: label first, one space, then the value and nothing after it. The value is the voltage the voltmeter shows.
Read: 8 kV
